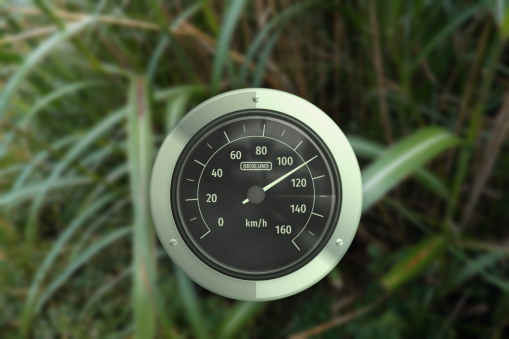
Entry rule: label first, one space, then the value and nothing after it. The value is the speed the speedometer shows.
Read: 110 km/h
